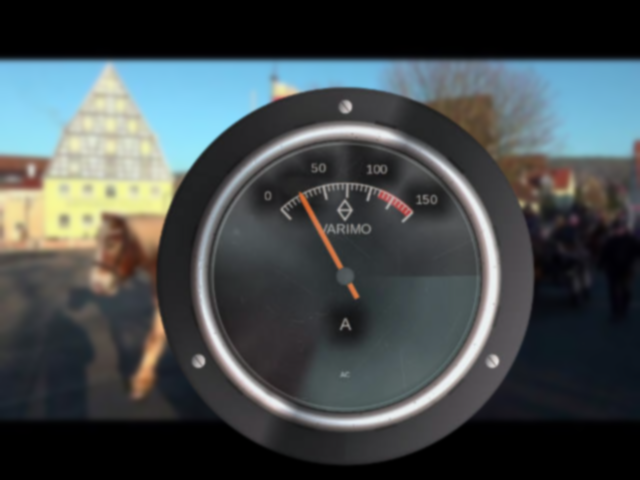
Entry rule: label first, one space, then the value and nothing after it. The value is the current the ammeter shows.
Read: 25 A
